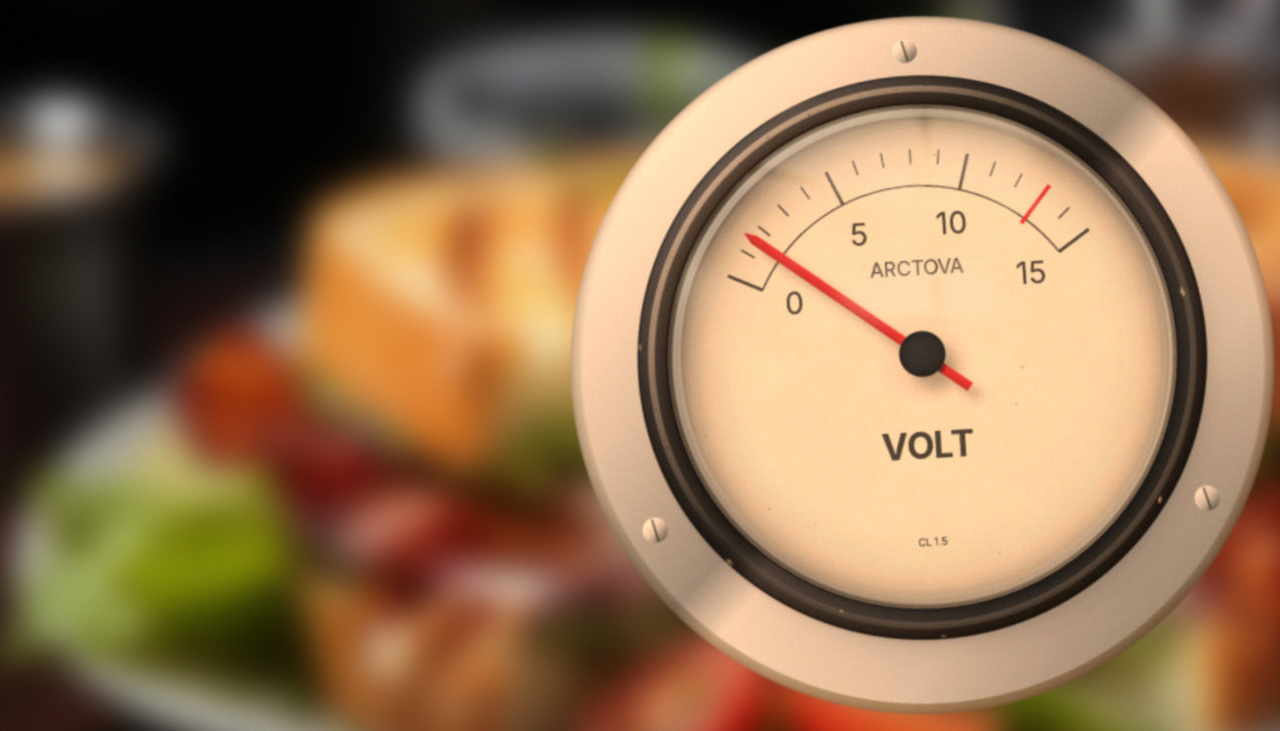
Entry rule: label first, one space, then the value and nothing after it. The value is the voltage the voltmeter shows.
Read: 1.5 V
